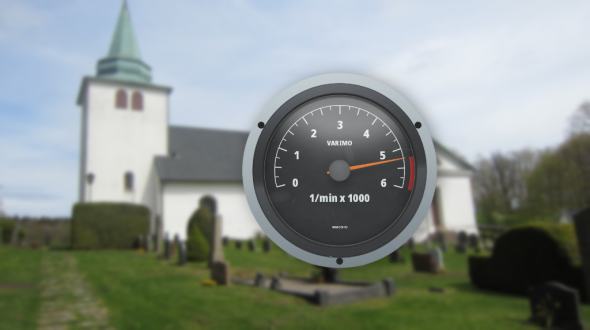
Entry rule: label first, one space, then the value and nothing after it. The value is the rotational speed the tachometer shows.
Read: 5250 rpm
